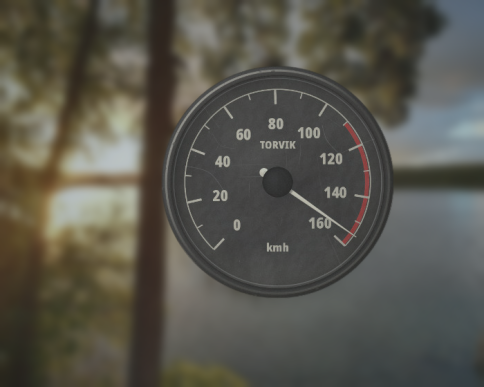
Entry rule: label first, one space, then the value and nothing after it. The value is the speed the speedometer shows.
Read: 155 km/h
